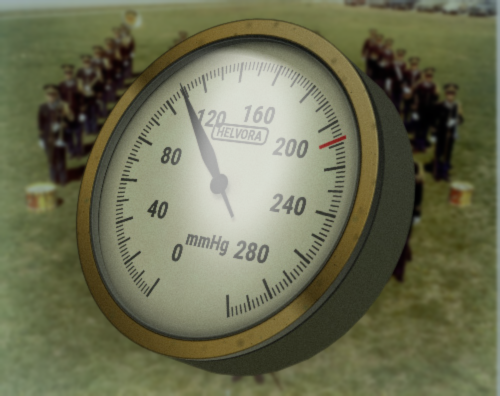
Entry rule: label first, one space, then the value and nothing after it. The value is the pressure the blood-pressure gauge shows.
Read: 110 mmHg
